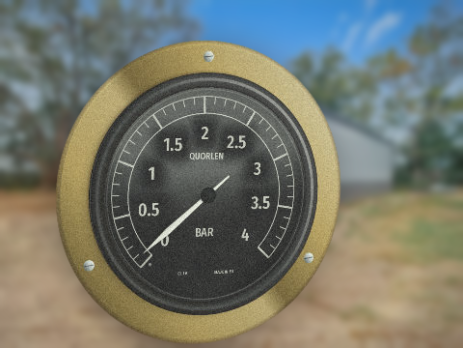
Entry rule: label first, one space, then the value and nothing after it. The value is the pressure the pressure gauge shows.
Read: 0.1 bar
